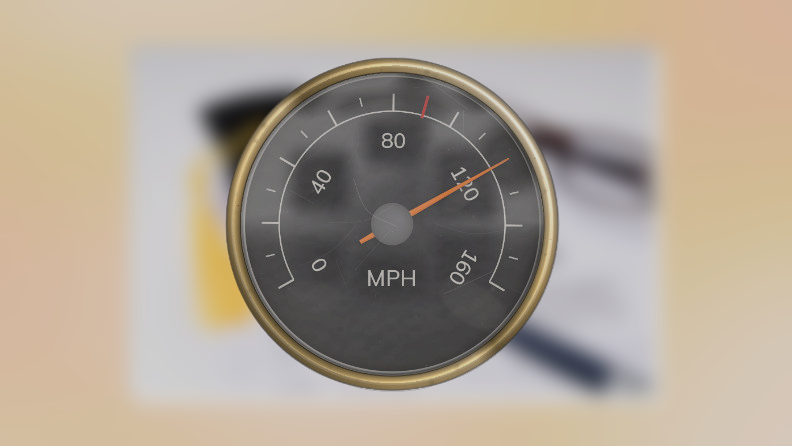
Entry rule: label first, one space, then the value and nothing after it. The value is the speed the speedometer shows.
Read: 120 mph
